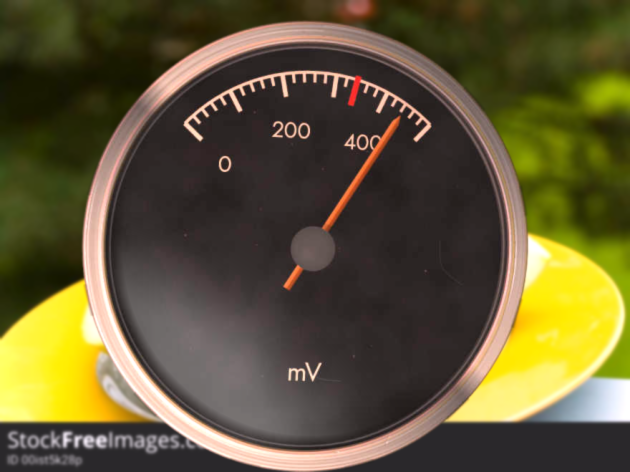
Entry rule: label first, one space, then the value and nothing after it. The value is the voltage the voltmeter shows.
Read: 440 mV
